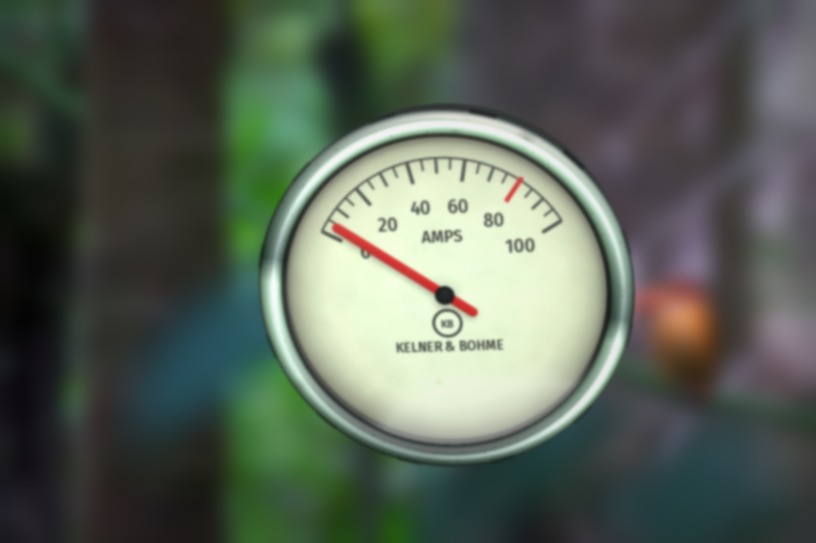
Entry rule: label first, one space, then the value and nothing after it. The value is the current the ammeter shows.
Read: 5 A
